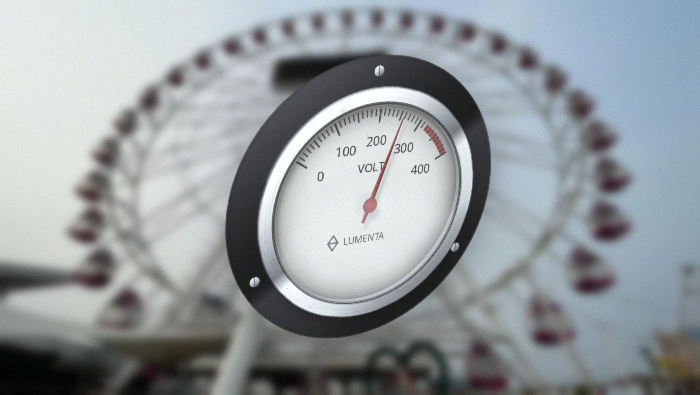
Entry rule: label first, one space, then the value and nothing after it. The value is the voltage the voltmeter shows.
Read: 250 V
